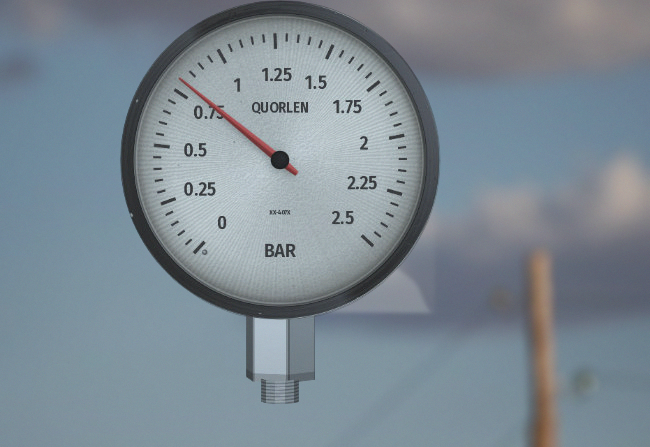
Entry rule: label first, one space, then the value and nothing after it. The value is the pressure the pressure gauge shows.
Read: 0.8 bar
